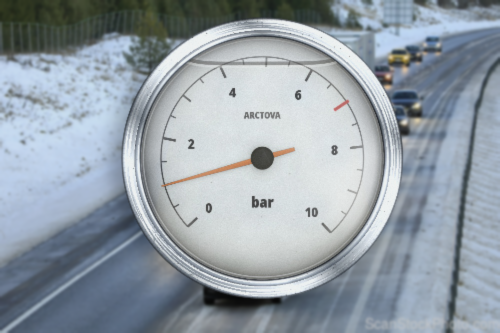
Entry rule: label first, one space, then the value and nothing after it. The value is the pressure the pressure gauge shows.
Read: 1 bar
